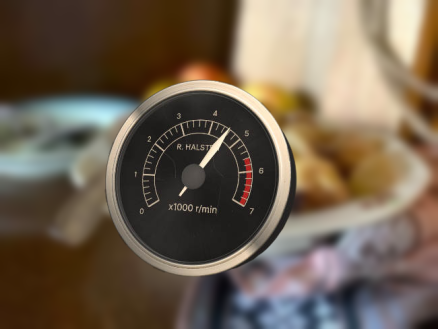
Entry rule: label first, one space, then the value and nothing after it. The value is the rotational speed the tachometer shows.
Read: 4600 rpm
